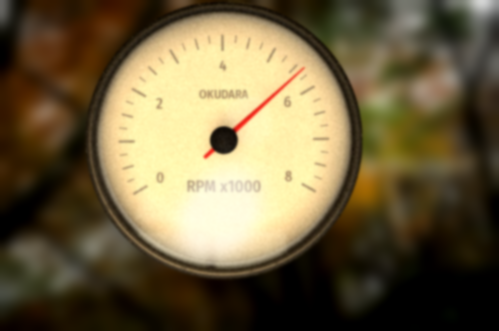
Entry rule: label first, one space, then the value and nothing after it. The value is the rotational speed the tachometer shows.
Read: 5625 rpm
